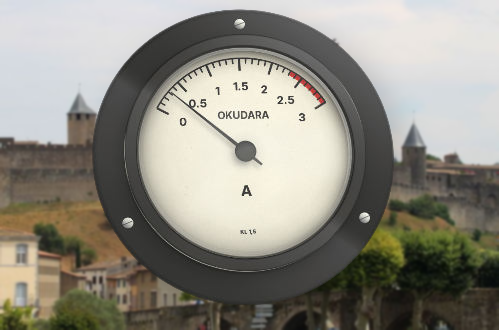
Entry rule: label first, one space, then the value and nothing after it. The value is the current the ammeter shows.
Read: 0.3 A
